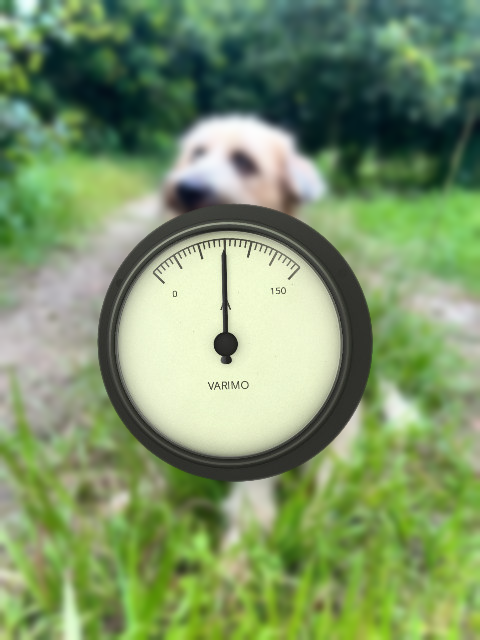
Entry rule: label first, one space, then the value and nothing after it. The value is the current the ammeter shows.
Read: 75 A
